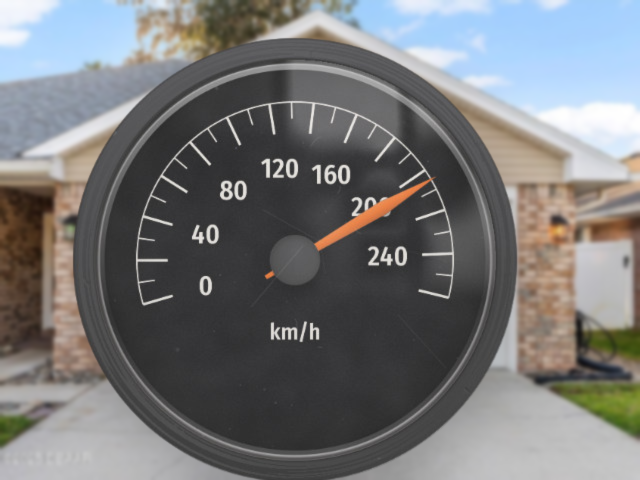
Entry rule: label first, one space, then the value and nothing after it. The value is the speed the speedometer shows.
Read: 205 km/h
